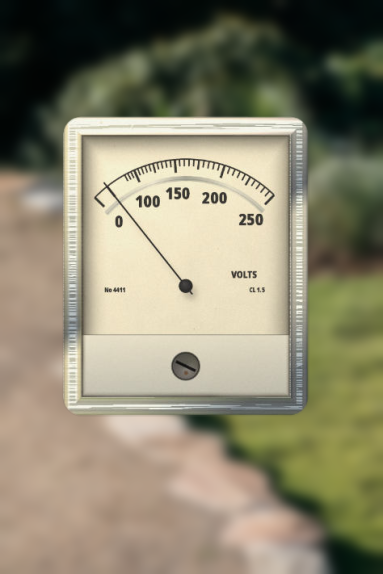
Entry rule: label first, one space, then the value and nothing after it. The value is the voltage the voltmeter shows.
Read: 50 V
